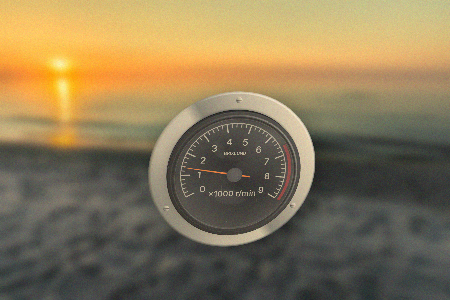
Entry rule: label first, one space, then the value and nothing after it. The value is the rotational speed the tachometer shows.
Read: 1400 rpm
